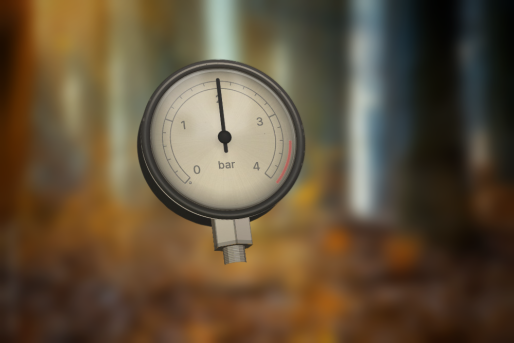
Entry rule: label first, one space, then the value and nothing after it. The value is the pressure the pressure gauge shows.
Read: 2 bar
